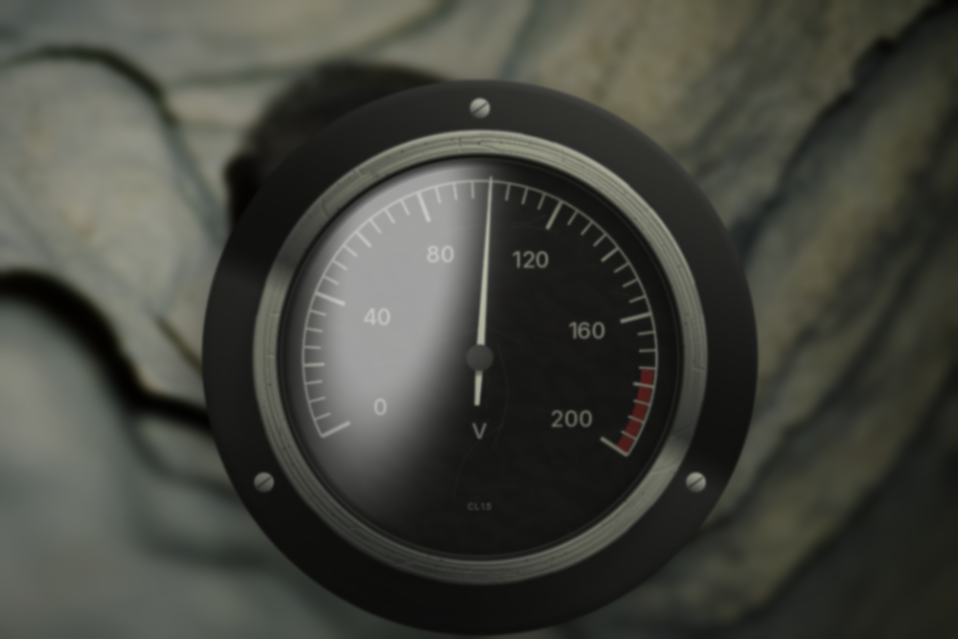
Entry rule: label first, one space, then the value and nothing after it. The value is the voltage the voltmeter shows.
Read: 100 V
